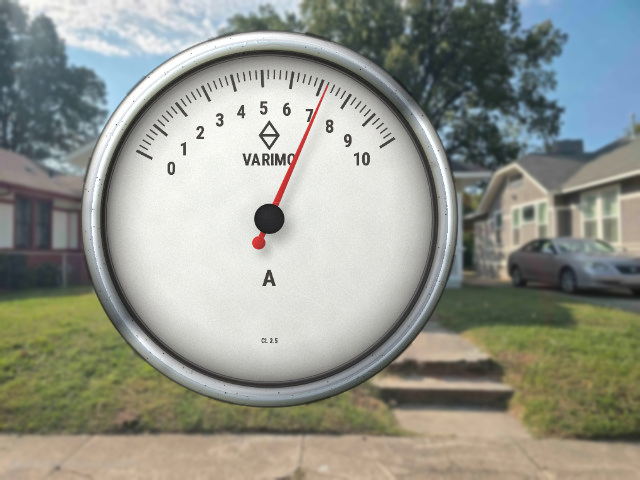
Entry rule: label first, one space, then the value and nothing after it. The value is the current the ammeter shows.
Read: 7.2 A
